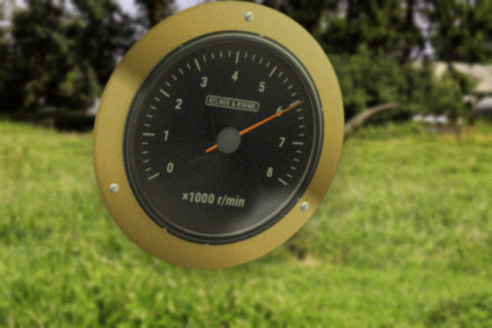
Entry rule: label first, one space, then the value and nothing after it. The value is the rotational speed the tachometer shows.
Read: 6000 rpm
